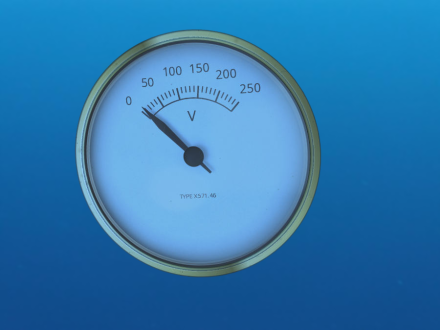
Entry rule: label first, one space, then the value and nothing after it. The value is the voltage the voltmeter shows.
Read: 10 V
